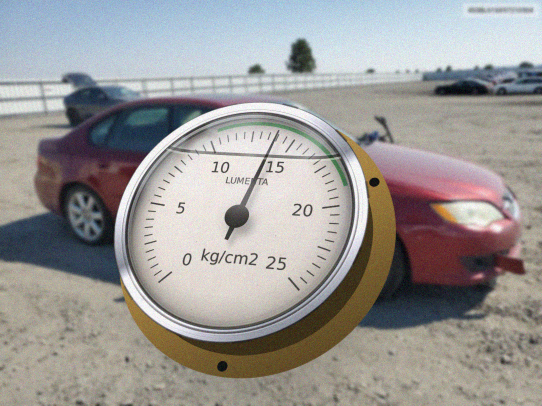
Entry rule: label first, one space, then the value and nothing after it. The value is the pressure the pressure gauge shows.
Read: 14 kg/cm²
